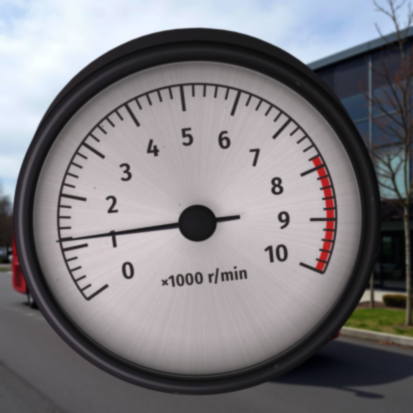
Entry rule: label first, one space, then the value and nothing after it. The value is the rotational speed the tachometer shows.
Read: 1200 rpm
